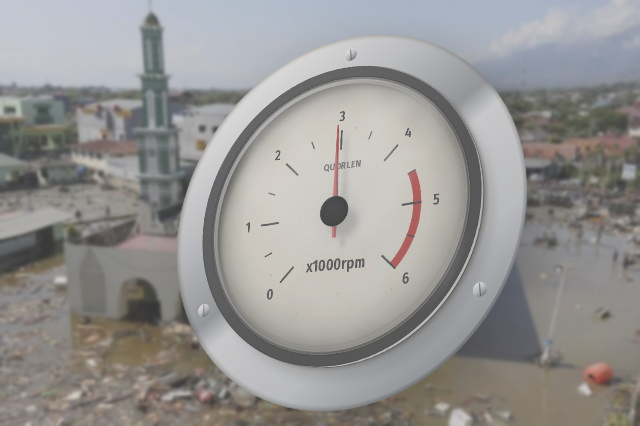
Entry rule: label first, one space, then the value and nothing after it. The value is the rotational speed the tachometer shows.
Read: 3000 rpm
